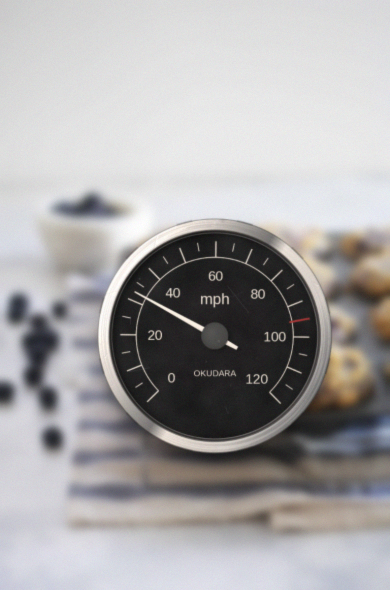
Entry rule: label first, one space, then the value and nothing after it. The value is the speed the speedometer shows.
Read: 32.5 mph
